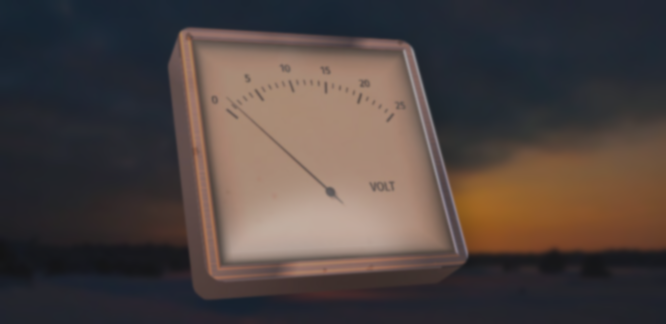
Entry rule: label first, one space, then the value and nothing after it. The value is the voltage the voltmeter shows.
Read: 1 V
